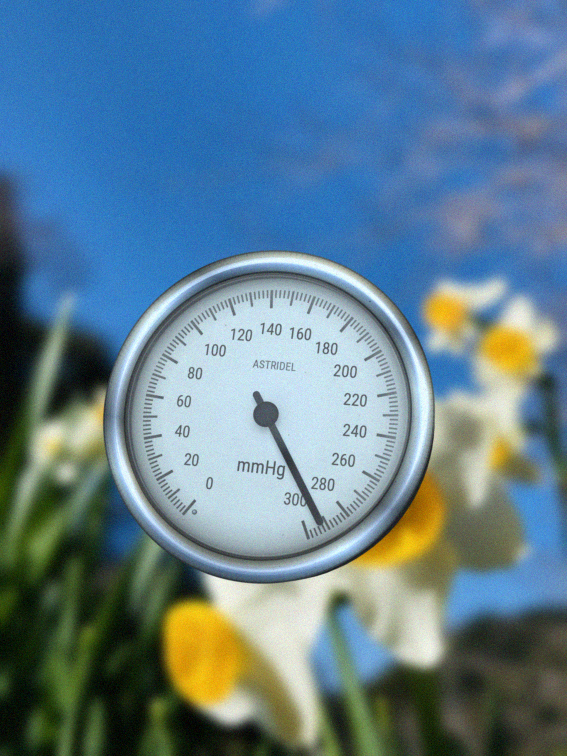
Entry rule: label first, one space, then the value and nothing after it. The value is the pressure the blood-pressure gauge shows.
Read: 292 mmHg
